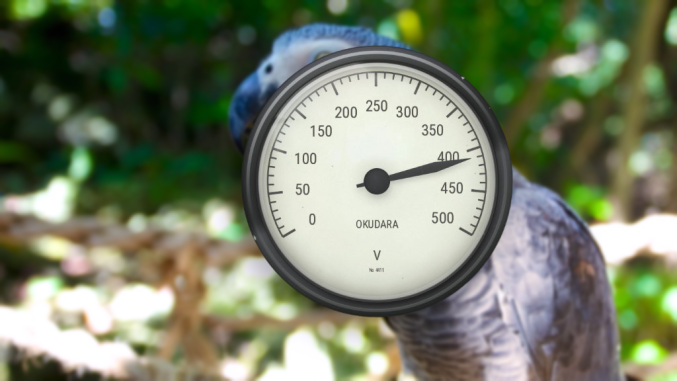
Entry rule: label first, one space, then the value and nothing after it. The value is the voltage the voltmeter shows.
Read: 410 V
